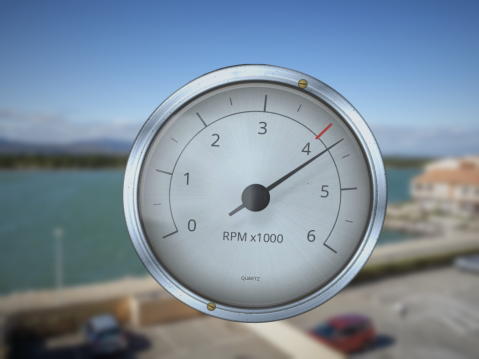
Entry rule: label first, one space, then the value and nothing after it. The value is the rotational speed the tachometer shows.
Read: 4250 rpm
